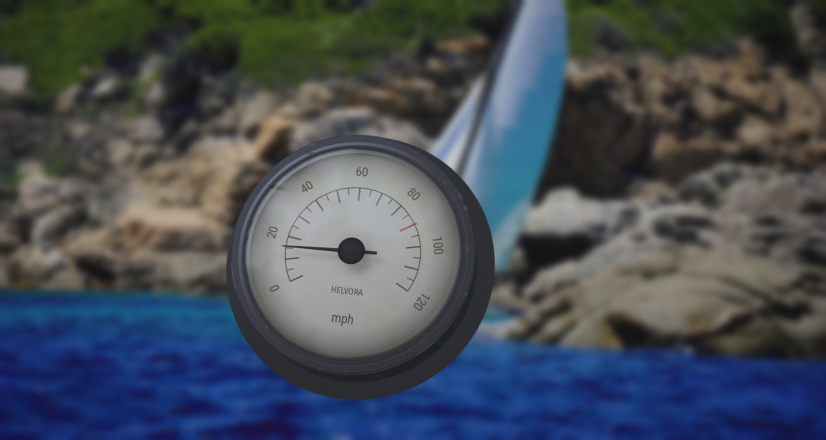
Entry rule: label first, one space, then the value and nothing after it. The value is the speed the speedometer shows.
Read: 15 mph
